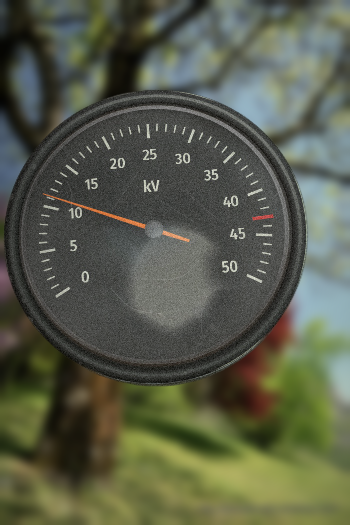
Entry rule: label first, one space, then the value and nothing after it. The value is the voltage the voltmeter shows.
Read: 11 kV
